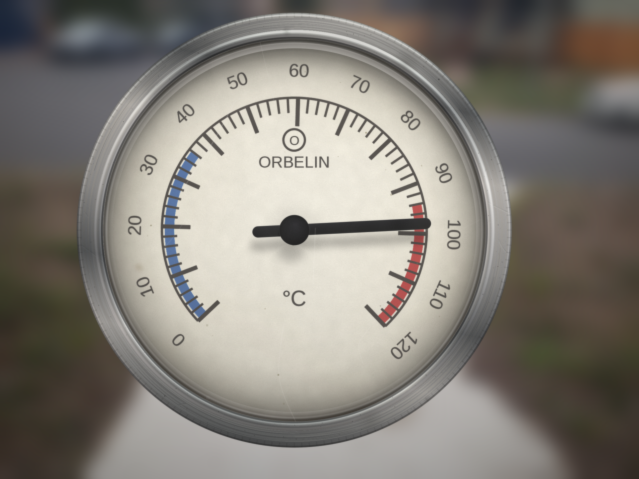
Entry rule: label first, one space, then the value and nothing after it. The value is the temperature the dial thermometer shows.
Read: 98 °C
